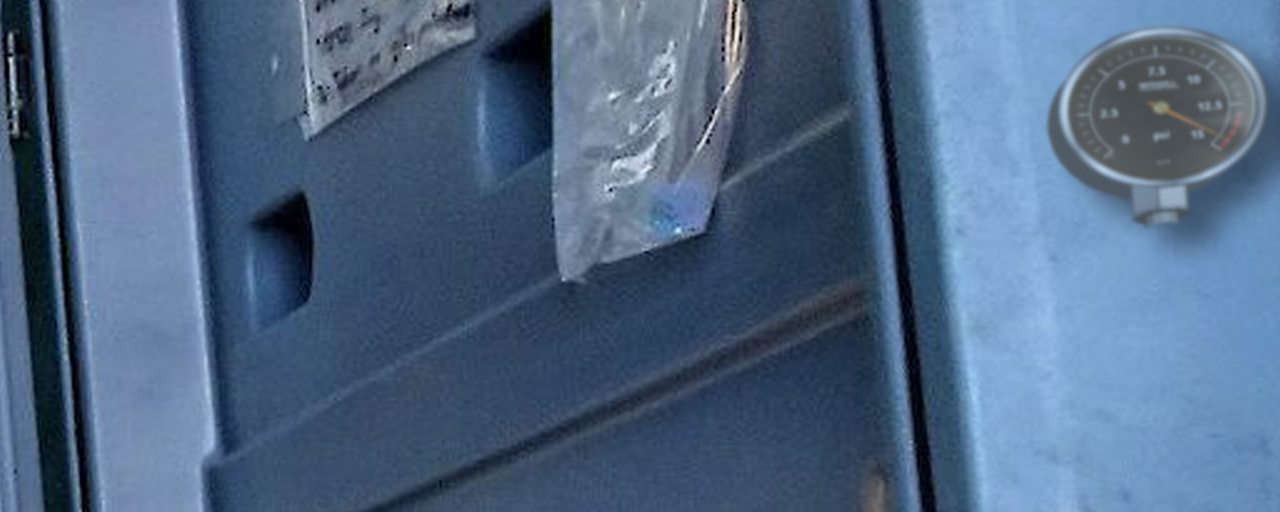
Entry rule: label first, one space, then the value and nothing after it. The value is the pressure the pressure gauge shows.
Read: 14.5 psi
